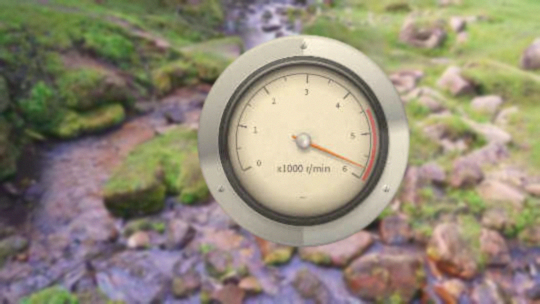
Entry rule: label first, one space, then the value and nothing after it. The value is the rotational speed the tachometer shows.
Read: 5750 rpm
